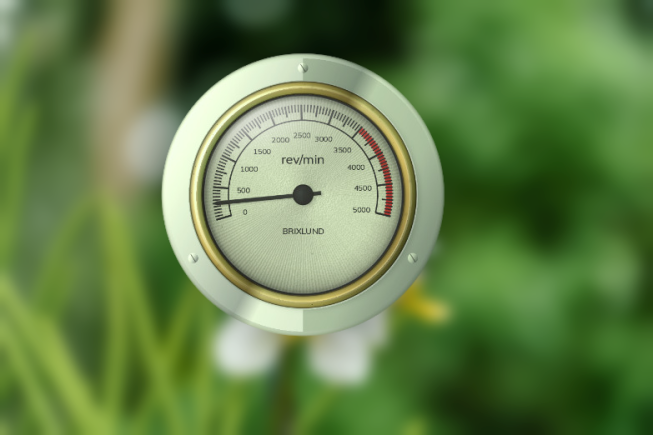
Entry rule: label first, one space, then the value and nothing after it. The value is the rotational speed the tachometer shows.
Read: 250 rpm
